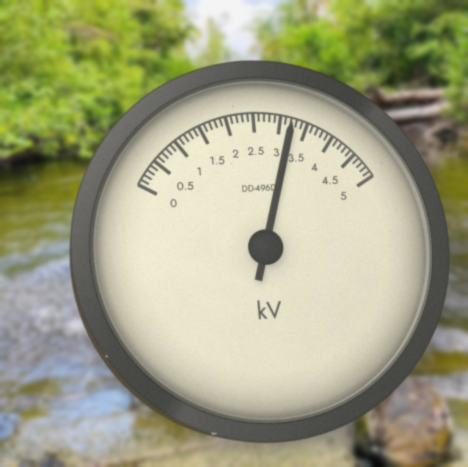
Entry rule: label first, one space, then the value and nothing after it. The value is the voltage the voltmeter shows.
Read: 3.2 kV
